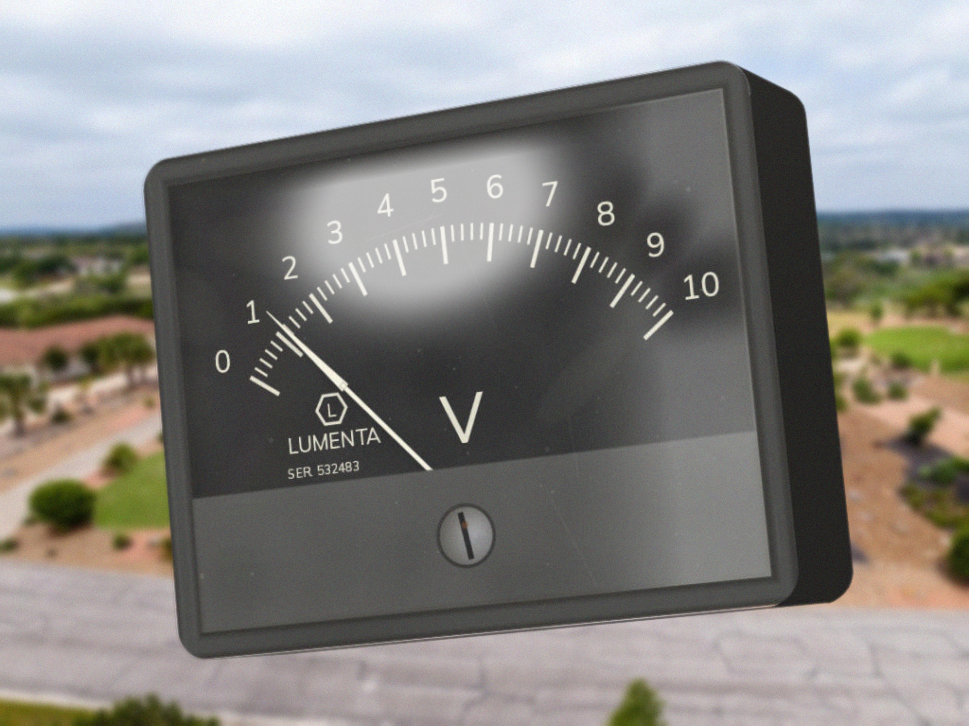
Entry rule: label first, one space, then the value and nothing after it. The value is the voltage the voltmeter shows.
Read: 1.2 V
